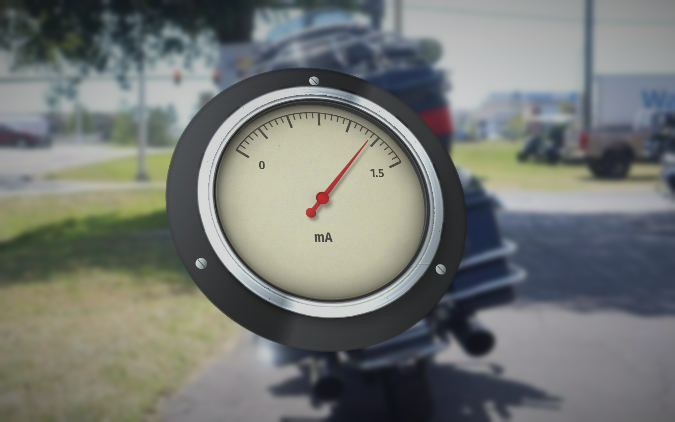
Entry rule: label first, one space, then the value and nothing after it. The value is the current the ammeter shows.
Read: 1.2 mA
